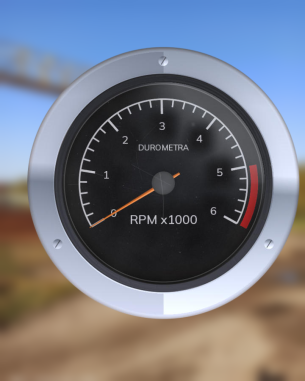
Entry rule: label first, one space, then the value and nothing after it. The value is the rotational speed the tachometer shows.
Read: 0 rpm
